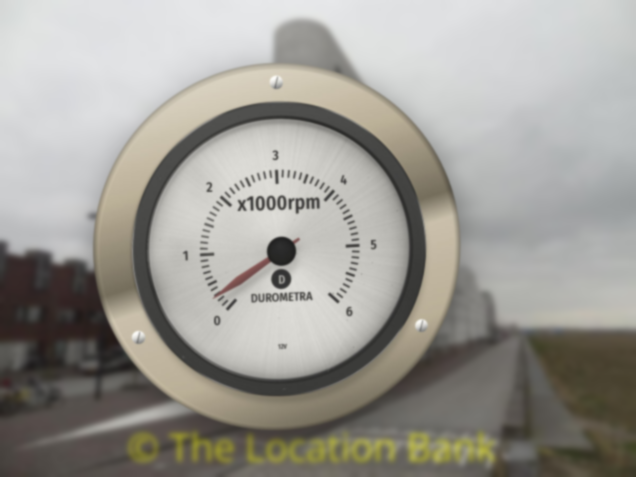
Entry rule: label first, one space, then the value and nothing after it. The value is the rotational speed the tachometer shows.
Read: 300 rpm
